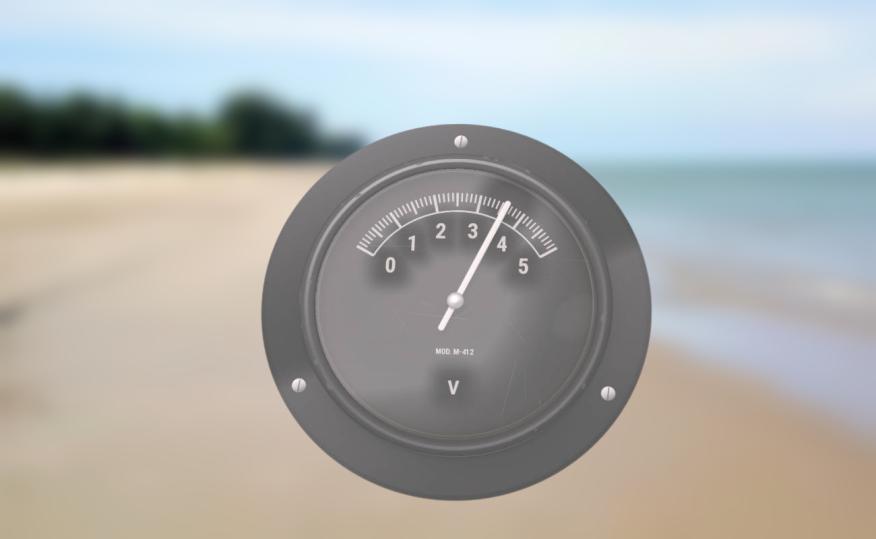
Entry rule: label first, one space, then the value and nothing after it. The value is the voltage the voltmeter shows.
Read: 3.6 V
